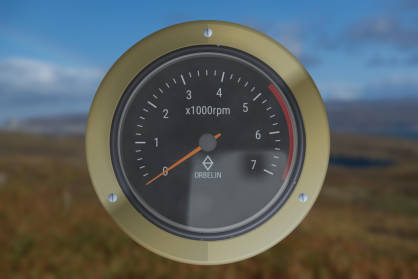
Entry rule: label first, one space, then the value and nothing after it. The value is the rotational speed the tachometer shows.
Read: 0 rpm
